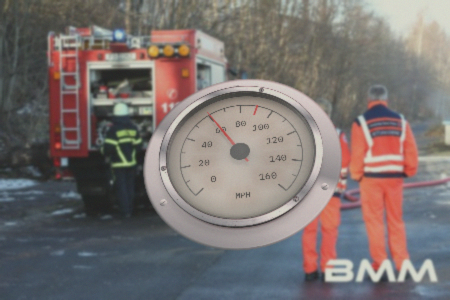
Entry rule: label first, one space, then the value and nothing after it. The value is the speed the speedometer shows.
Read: 60 mph
